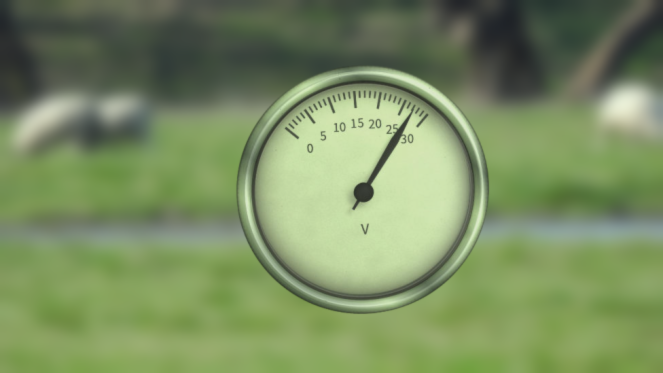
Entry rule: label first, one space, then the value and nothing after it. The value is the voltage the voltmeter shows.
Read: 27 V
